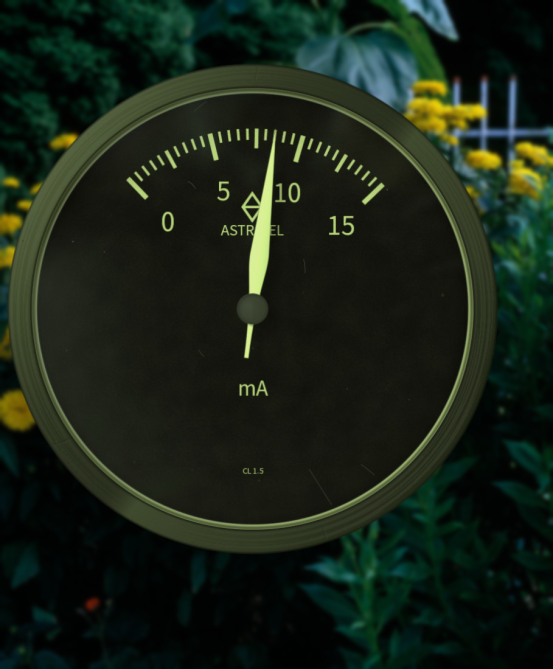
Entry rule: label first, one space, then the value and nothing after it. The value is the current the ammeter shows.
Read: 8.5 mA
